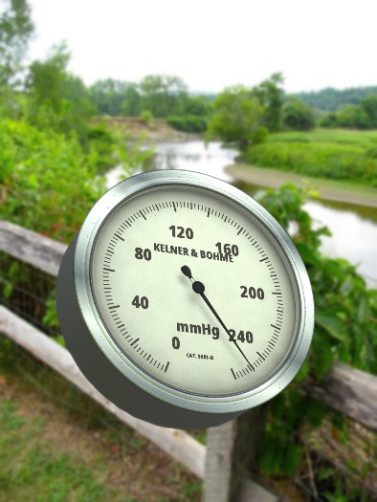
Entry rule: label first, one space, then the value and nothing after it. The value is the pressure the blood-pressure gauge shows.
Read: 250 mmHg
